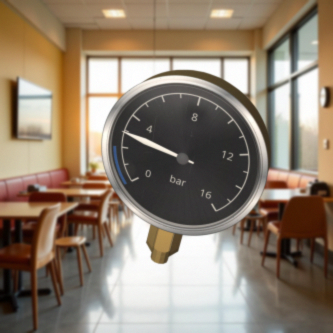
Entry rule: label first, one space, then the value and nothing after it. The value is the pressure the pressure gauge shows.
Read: 3 bar
